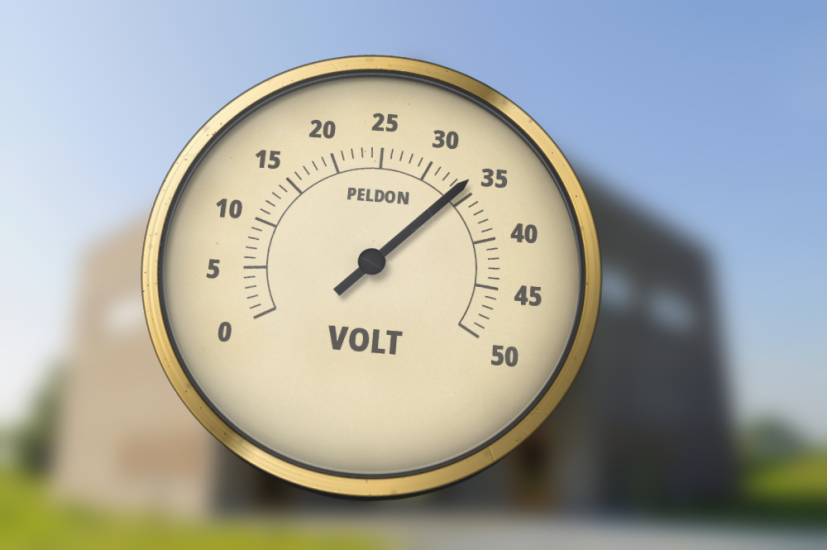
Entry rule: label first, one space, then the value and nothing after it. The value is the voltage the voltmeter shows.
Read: 34 V
